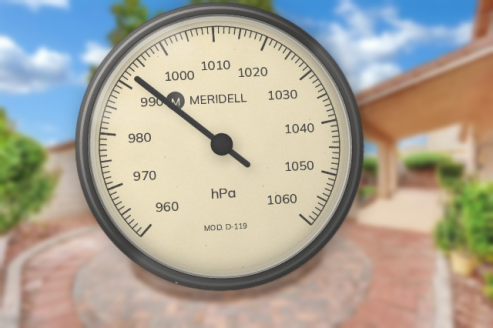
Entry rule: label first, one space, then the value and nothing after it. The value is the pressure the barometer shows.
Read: 992 hPa
